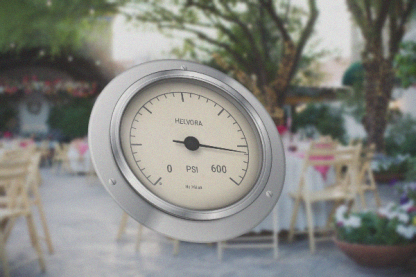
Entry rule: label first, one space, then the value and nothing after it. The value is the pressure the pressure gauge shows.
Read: 520 psi
